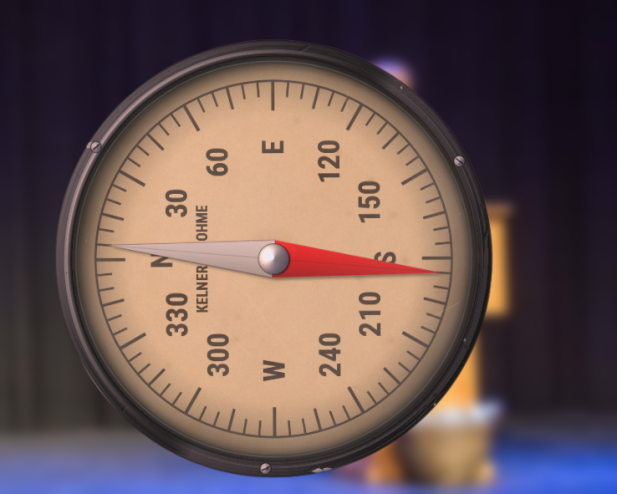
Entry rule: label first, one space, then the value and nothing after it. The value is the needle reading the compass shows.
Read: 185 °
